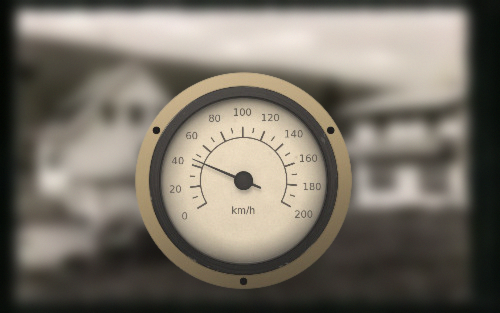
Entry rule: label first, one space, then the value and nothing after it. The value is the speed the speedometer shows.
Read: 45 km/h
